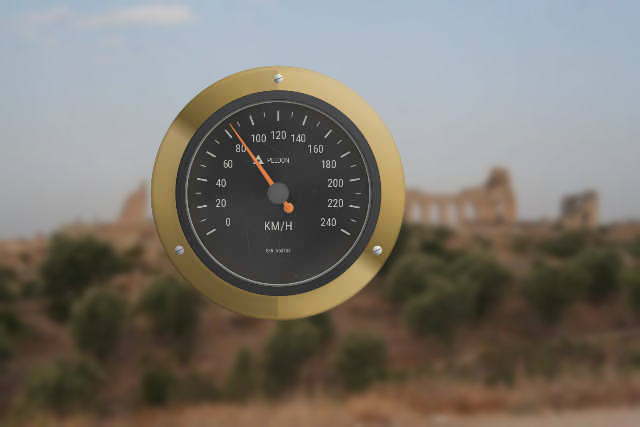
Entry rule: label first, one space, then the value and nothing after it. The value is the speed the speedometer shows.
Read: 85 km/h
